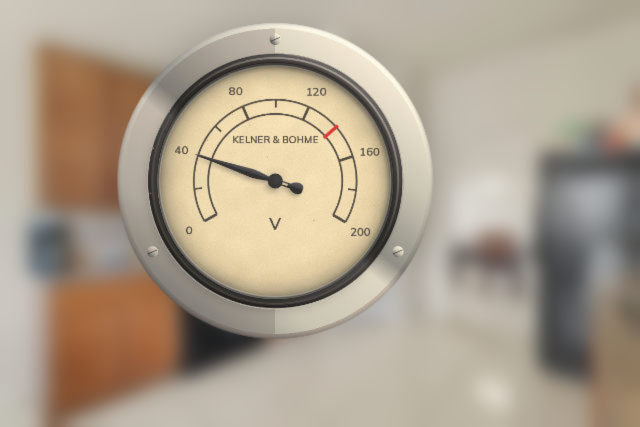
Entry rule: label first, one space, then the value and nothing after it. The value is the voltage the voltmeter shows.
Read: 40 V
